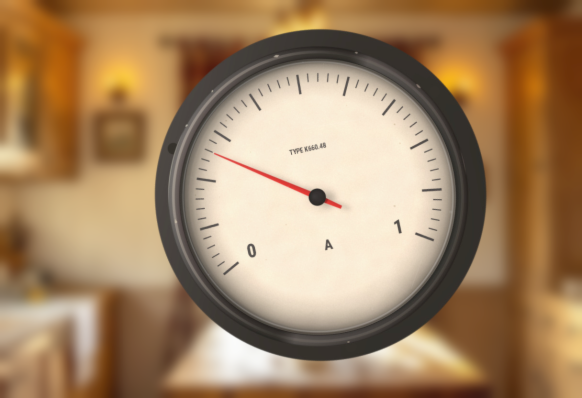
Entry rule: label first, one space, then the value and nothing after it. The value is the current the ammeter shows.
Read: 0.26 A
